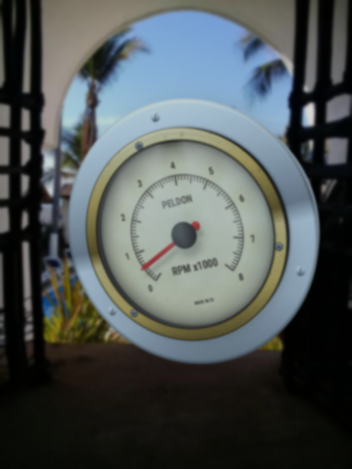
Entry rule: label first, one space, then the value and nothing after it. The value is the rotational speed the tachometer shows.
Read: 500 rpm
